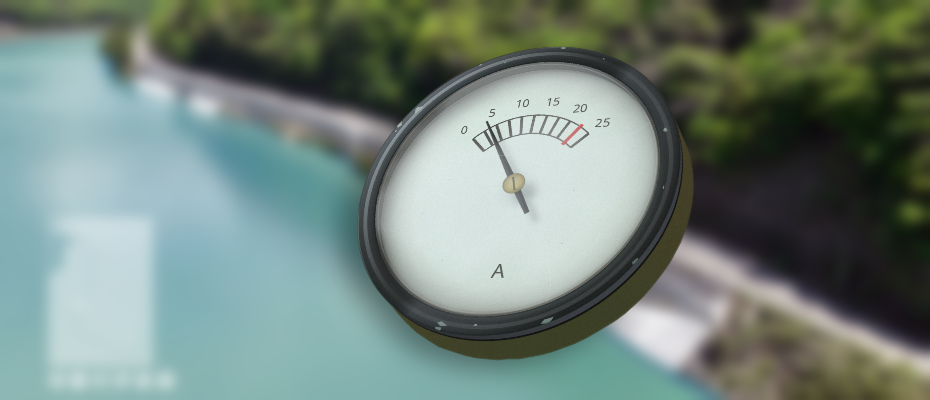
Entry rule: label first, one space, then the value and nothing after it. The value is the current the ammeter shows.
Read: 3.75 A
